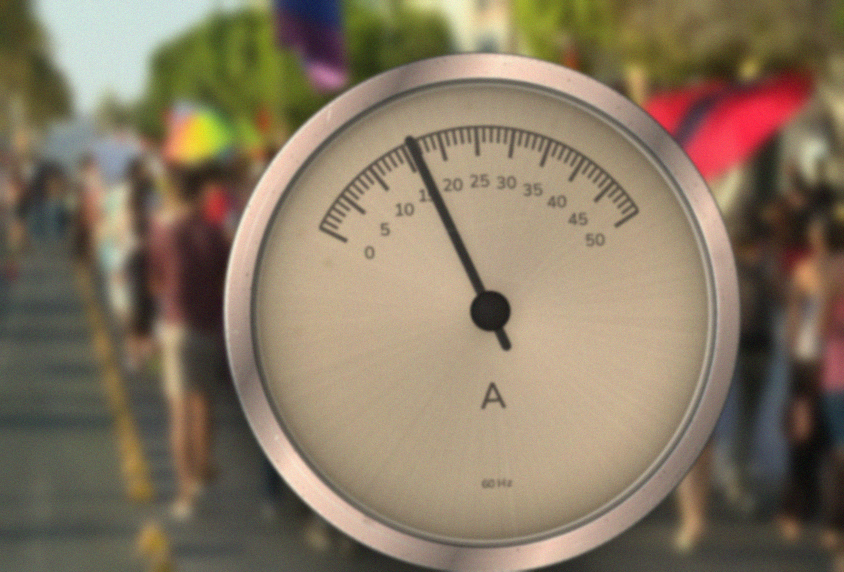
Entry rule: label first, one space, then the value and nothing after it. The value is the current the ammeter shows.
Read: 16 A
